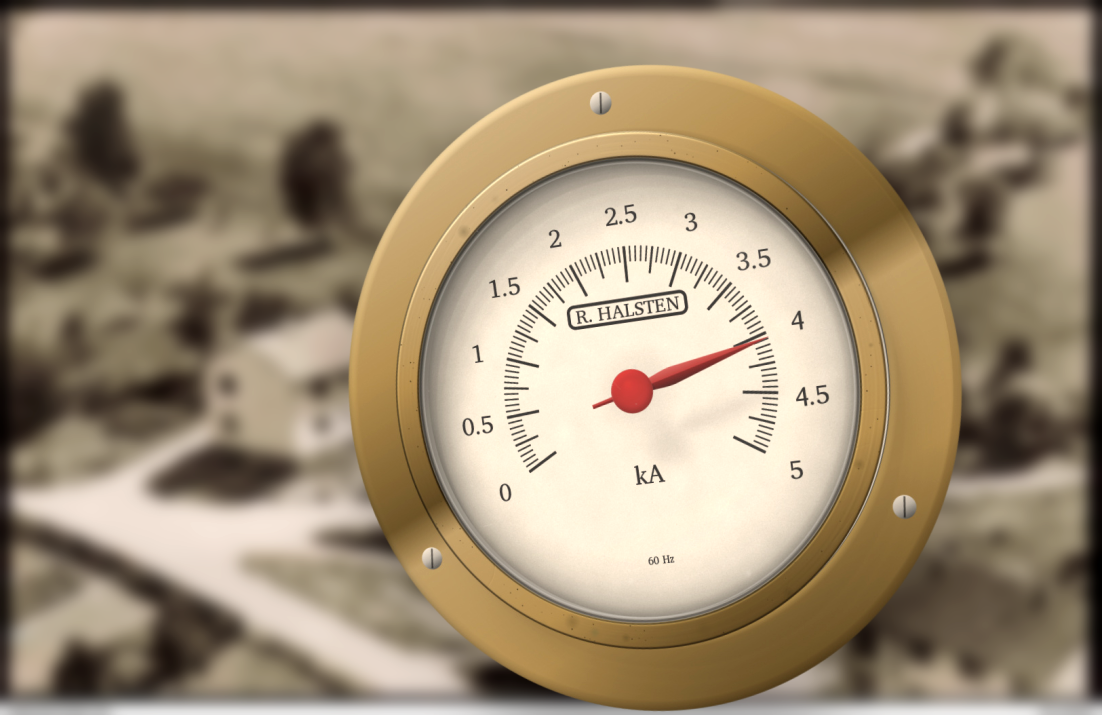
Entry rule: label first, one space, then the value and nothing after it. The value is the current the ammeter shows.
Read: 4.05 kA
